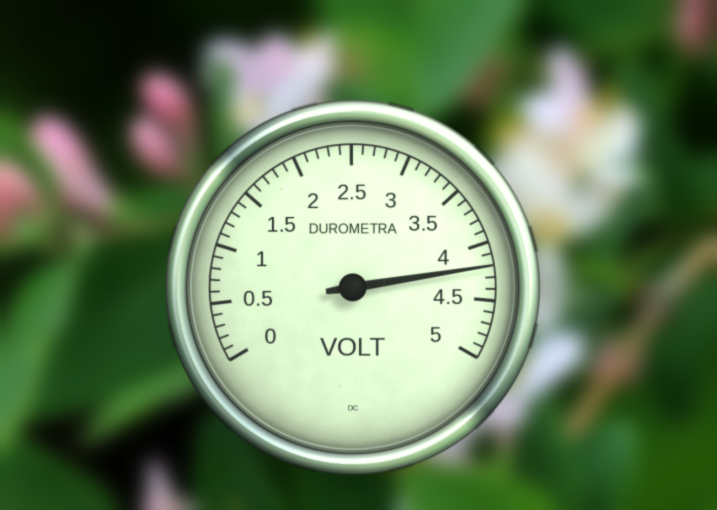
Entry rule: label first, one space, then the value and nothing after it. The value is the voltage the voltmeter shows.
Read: 4.2 V
